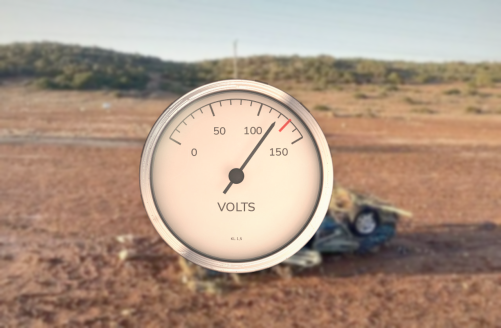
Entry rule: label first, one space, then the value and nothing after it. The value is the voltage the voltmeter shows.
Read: 120 V
